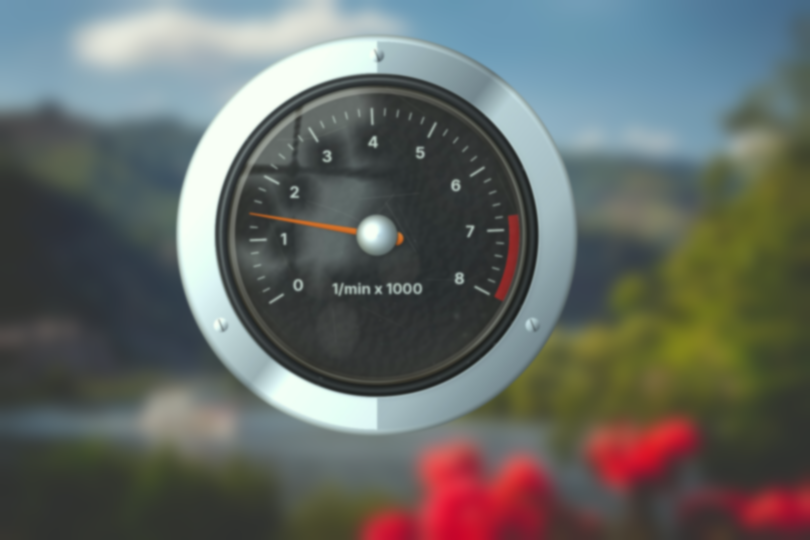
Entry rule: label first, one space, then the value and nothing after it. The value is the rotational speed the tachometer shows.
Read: 1400 rpm
